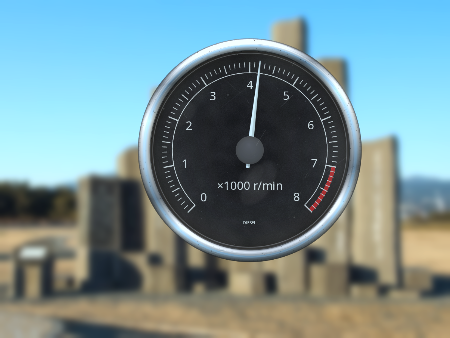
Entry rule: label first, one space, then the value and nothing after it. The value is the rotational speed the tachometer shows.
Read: 4200 rpm
